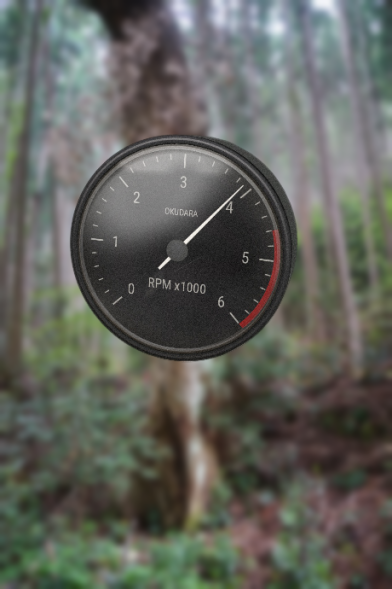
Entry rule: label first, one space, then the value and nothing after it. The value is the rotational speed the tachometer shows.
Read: 3900 rpm
